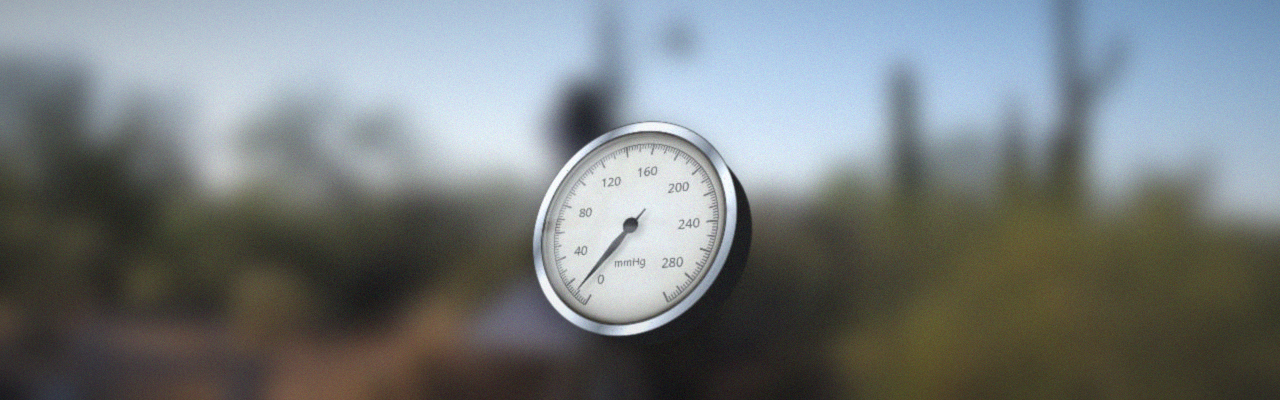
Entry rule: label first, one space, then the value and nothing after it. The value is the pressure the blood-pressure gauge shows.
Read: 10 mmHg
